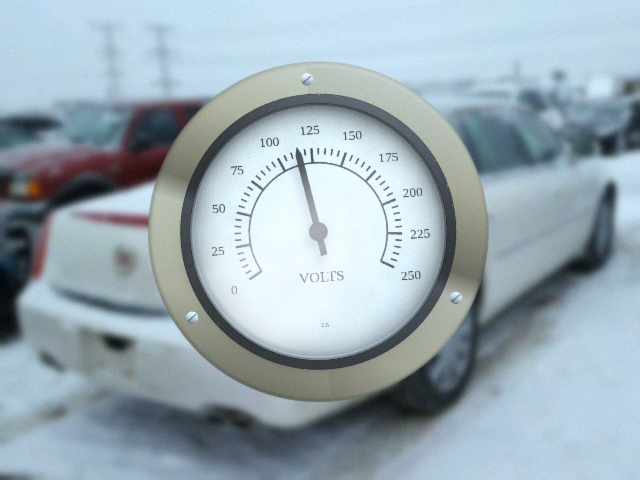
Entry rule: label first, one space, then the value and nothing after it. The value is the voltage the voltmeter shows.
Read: 115 V
